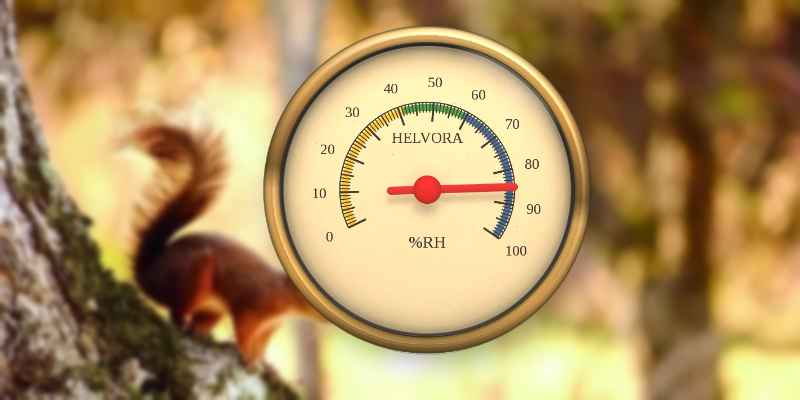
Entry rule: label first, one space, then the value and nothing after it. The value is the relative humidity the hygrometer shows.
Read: 85 %
